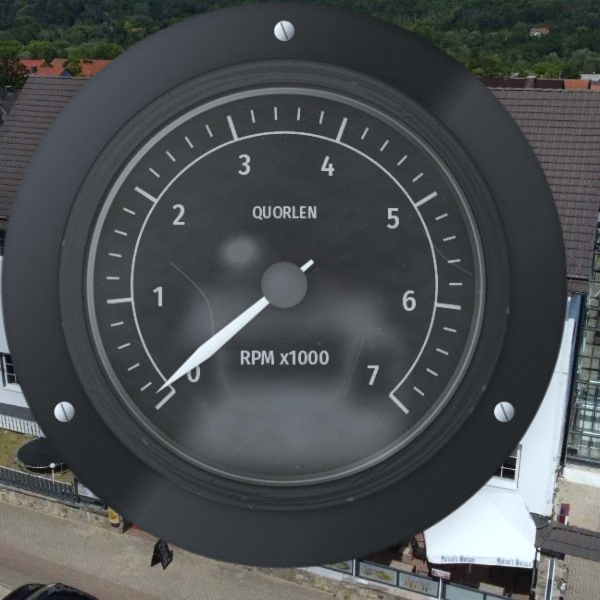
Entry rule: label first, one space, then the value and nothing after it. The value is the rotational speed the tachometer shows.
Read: 100 rpm
